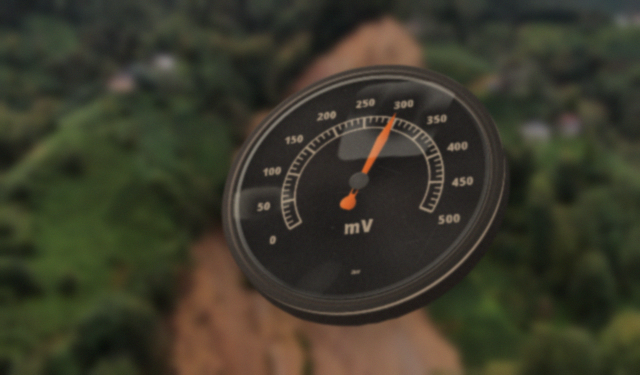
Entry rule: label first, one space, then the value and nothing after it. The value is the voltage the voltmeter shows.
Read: 300 mV
